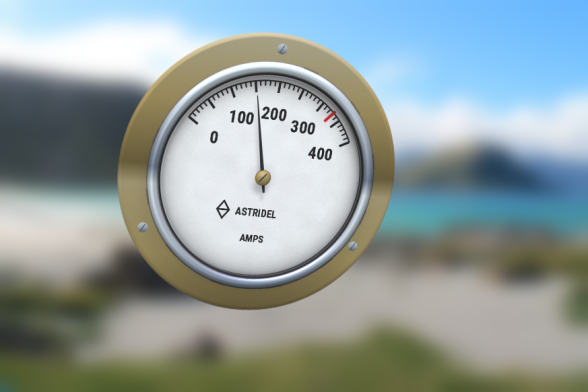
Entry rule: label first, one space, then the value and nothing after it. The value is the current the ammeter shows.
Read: 150 A
